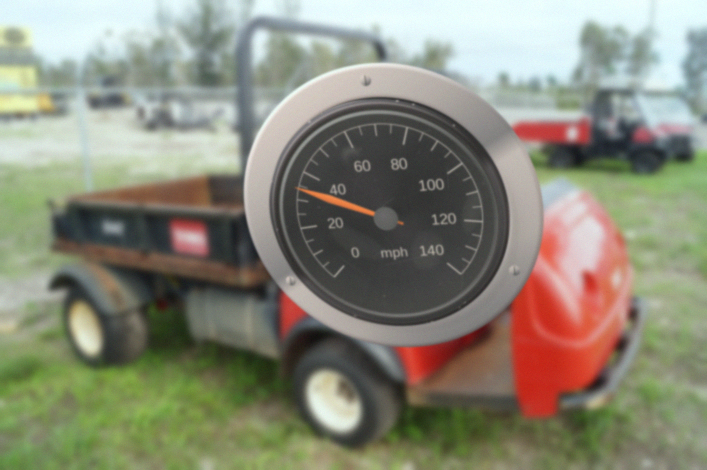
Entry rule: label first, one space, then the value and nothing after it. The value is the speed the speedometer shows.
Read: 35 mph
